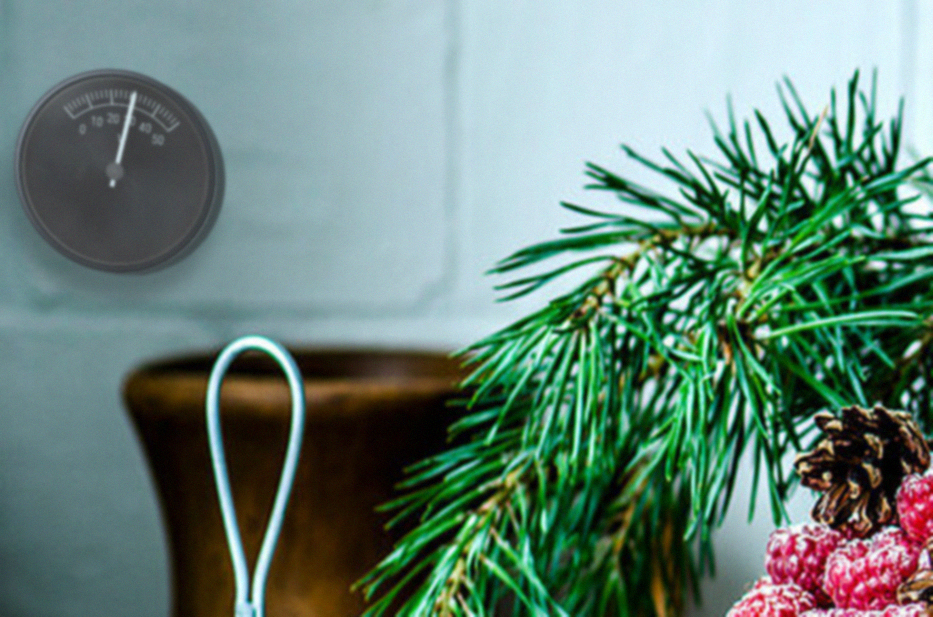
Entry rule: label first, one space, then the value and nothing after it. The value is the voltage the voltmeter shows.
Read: 30 V
